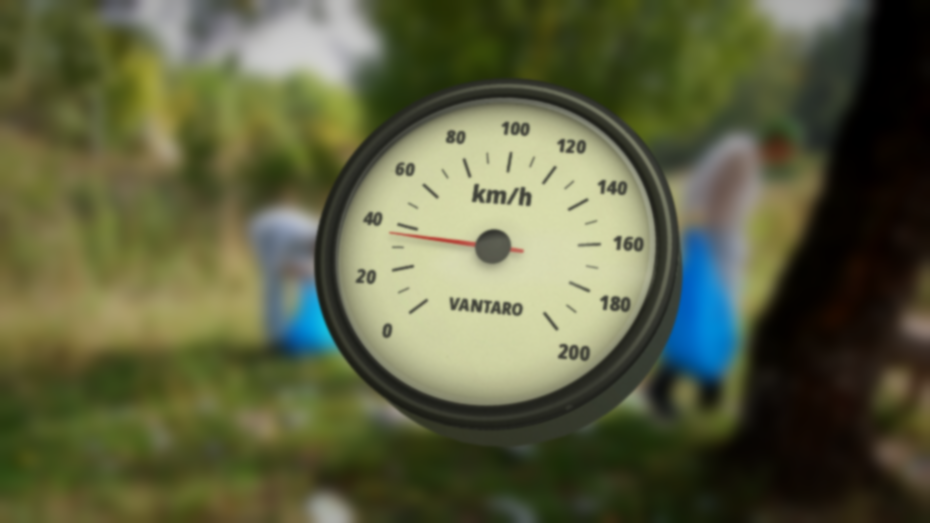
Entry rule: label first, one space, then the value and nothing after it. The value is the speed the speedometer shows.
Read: 35 km/h
